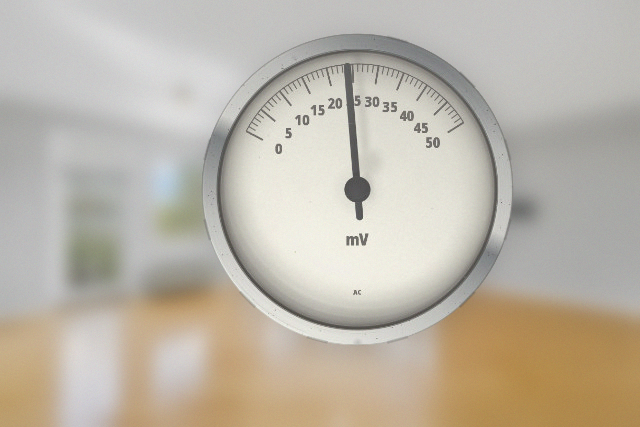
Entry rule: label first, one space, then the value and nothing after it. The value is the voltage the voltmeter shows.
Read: 24 mV
